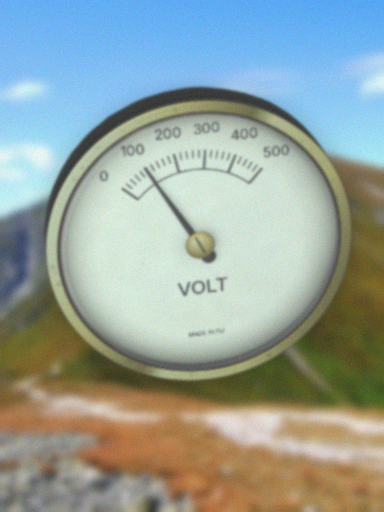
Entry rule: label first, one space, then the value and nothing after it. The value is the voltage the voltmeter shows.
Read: 100 V
